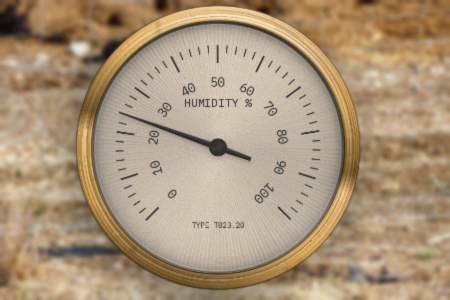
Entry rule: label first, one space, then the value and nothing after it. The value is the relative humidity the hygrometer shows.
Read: 24 %
